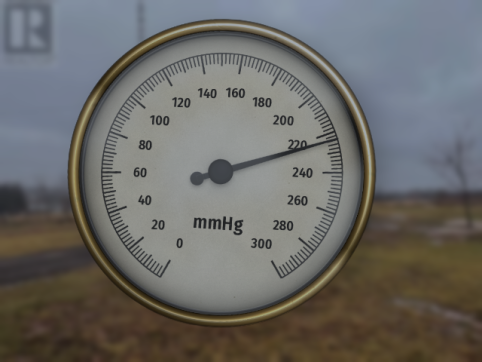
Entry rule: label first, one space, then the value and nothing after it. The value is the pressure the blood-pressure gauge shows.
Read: 224 mmHg
